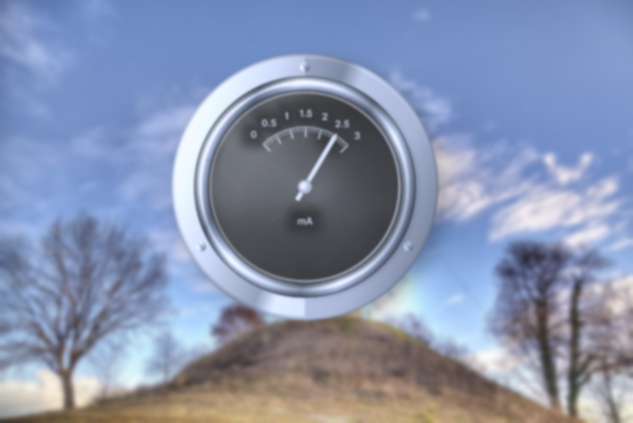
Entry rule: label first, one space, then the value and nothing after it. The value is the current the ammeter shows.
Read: 2.5 mA
